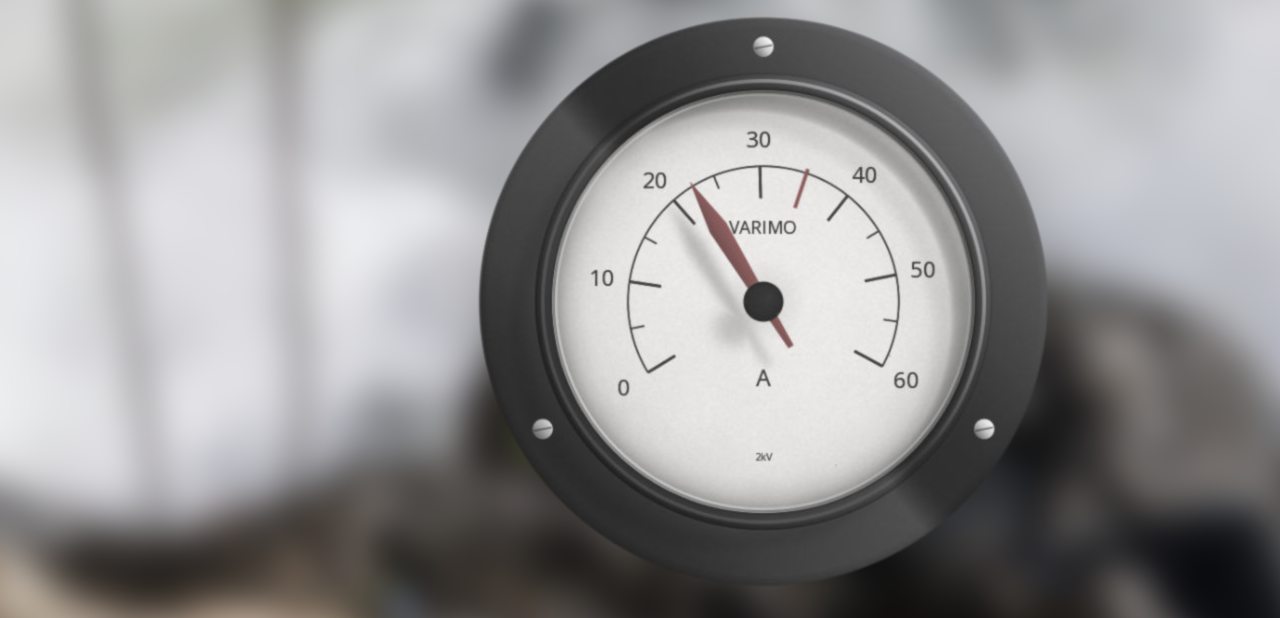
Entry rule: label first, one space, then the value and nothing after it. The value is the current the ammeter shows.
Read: 22.5 A
